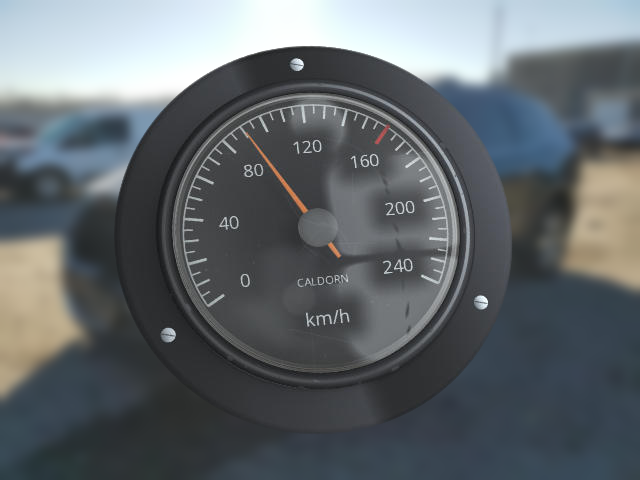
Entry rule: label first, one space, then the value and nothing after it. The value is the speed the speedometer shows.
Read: 90 km/h
